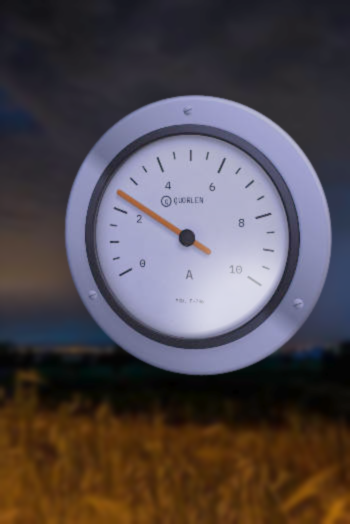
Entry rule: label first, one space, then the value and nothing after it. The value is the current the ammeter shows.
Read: 2.5 A
